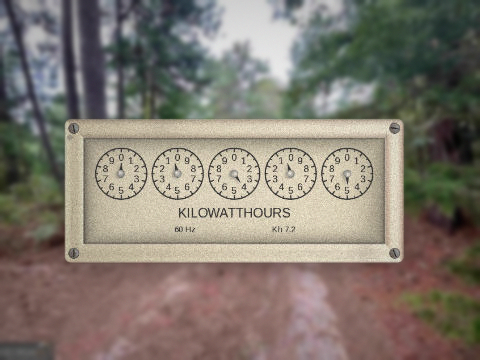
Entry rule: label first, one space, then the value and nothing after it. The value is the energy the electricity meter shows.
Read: 405 kWh
